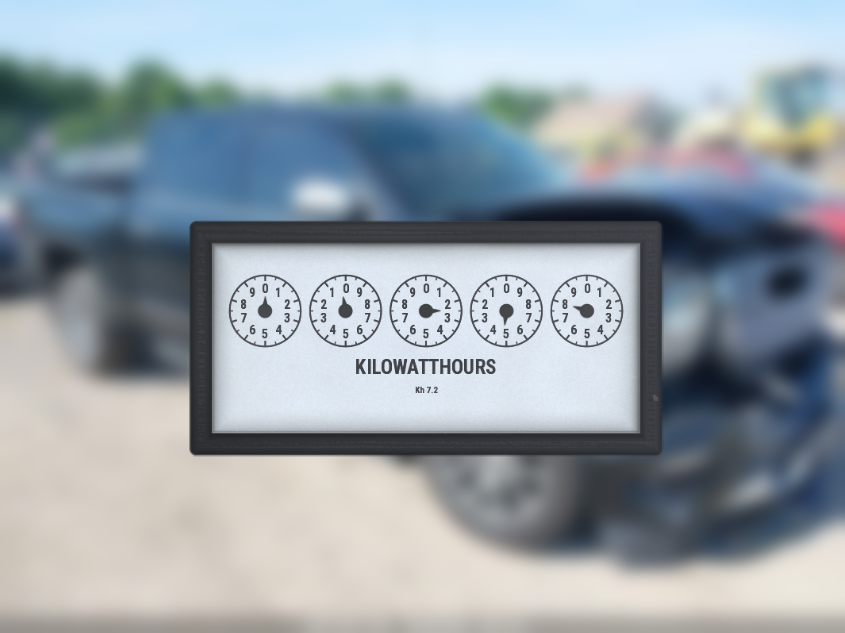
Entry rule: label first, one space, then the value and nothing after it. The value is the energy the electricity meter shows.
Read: 248 kWh
